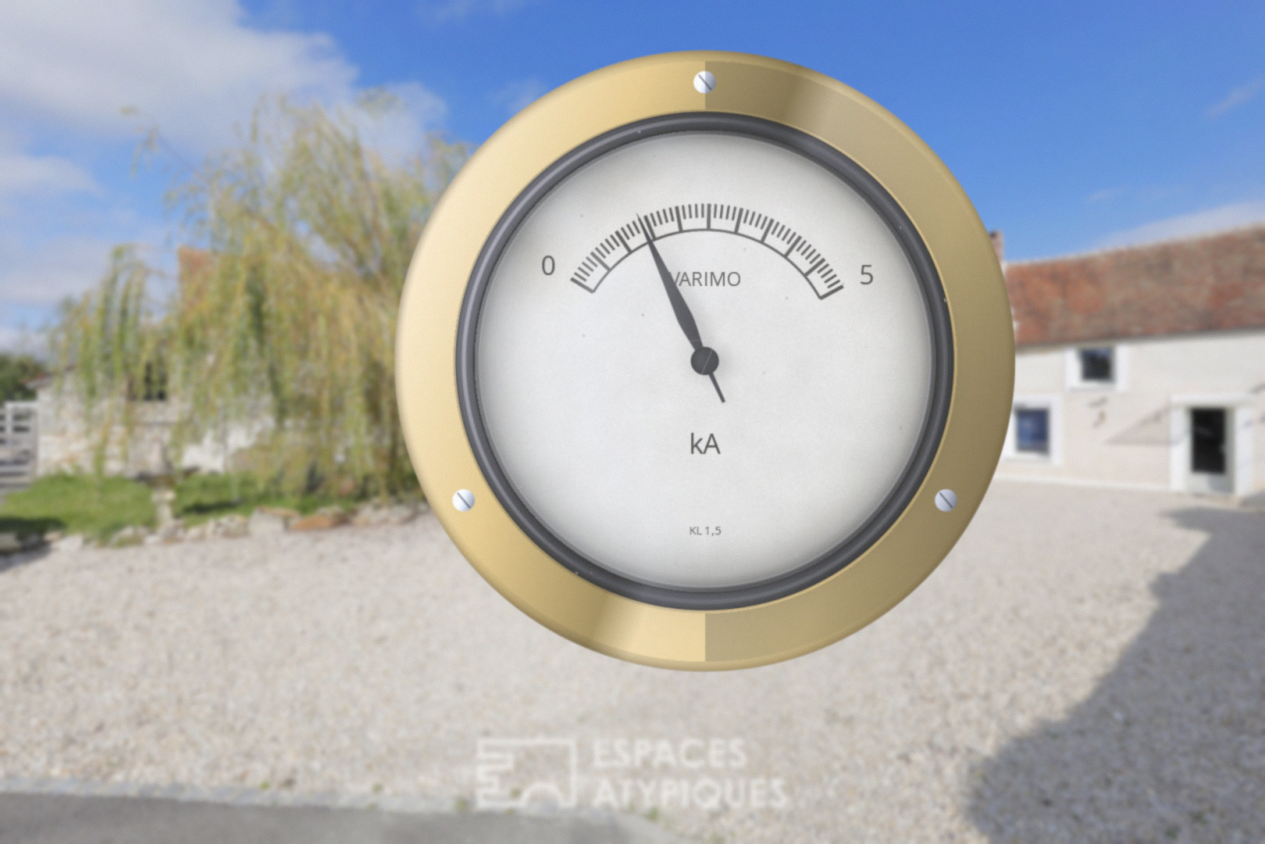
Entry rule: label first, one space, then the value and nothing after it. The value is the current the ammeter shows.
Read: 1.4 kA
